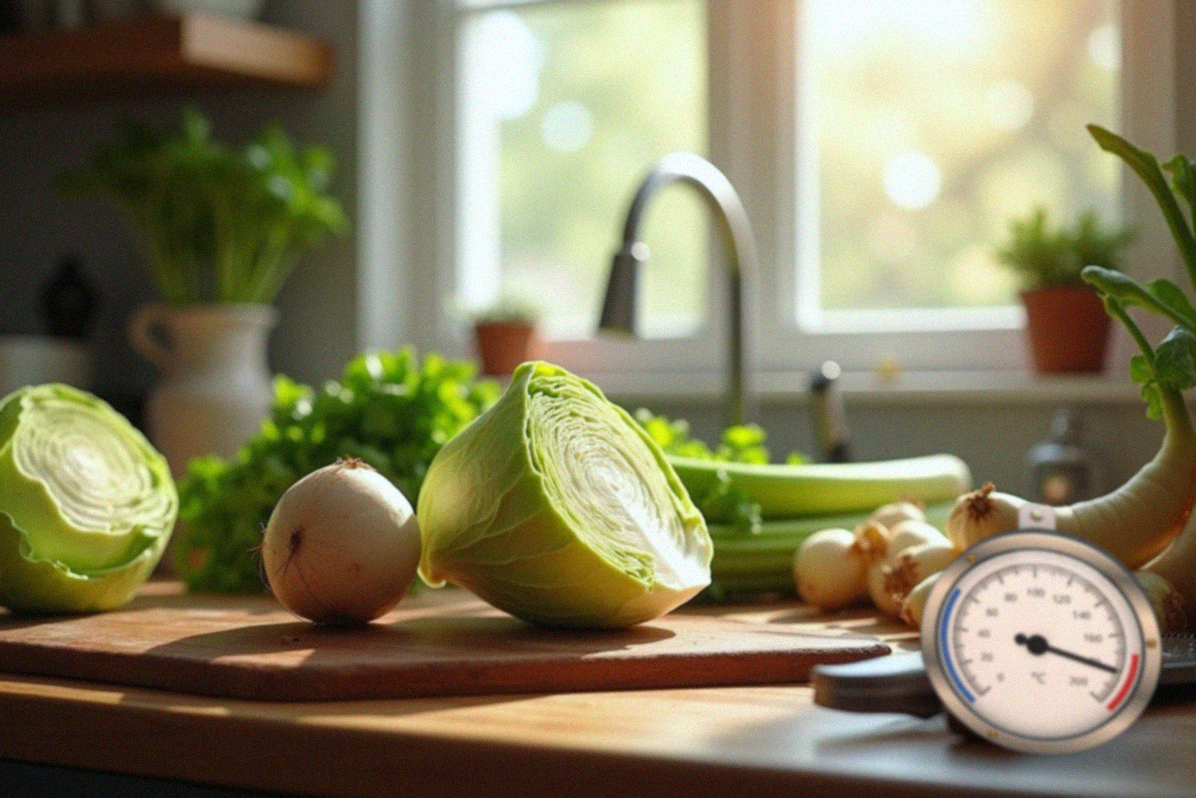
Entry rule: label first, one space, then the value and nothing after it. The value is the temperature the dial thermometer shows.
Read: 180 °C
